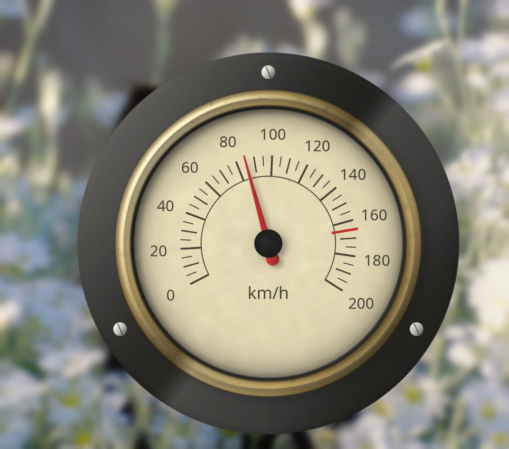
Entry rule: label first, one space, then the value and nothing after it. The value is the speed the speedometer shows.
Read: 85 km/h
